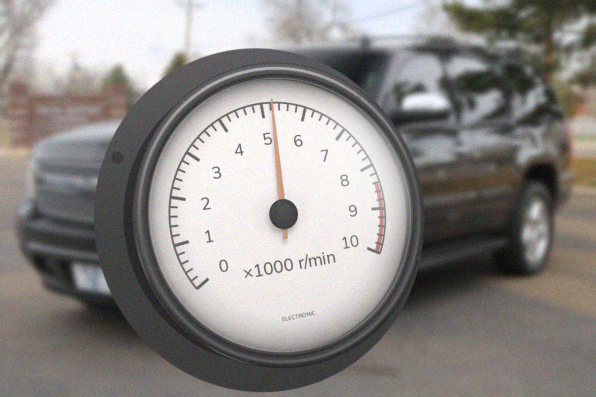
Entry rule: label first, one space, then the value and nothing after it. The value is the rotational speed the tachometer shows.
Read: 5200 rpm
